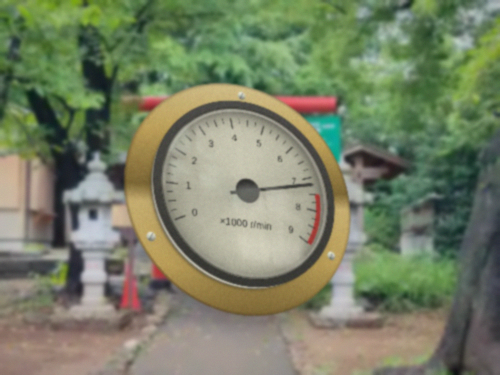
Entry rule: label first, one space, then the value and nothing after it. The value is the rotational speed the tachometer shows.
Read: 7250 rpm
